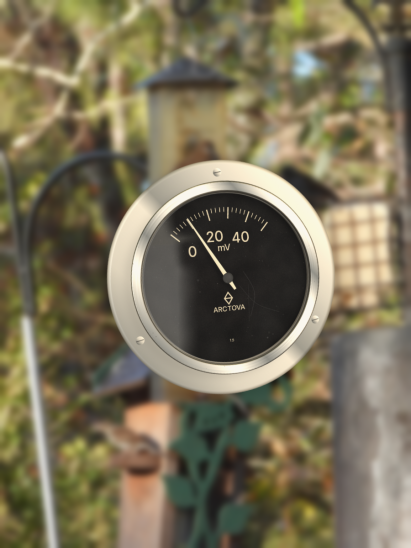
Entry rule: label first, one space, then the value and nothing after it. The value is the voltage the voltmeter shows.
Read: 10 mV
